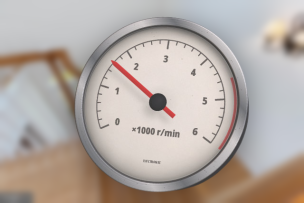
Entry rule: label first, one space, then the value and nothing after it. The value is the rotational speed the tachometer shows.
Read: 1600 rpm
